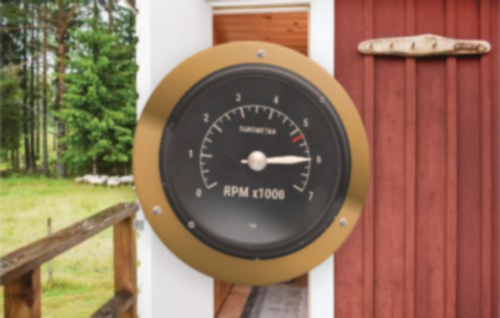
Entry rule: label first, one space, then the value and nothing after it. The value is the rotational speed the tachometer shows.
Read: 6000 rpm
